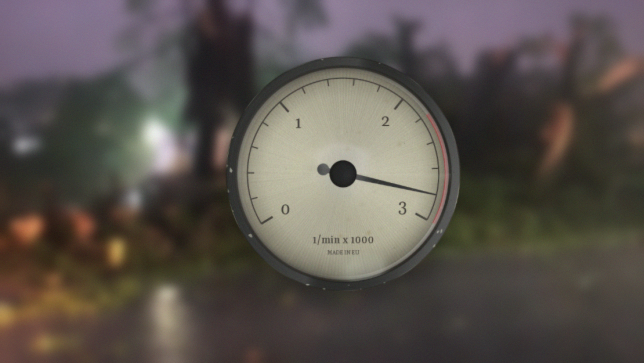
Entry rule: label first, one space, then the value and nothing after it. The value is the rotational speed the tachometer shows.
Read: 2800 rpm
